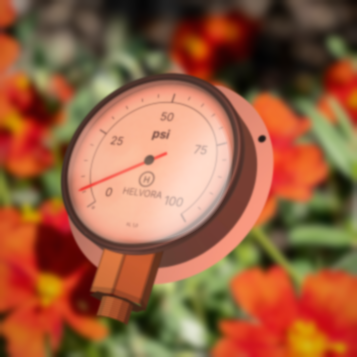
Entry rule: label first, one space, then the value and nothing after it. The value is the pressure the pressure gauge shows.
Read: 5 psi
